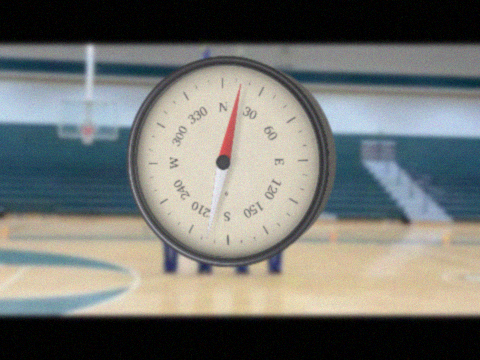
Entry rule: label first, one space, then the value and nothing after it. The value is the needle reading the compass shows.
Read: 15 °
